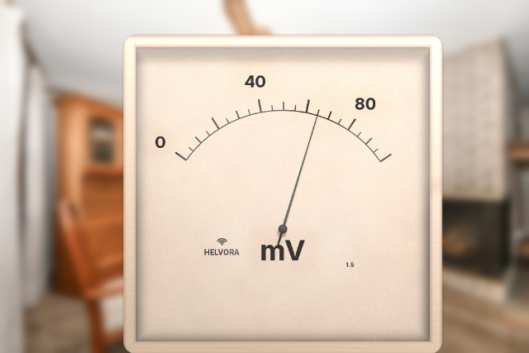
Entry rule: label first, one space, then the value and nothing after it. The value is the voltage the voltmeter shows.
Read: 65 mV
